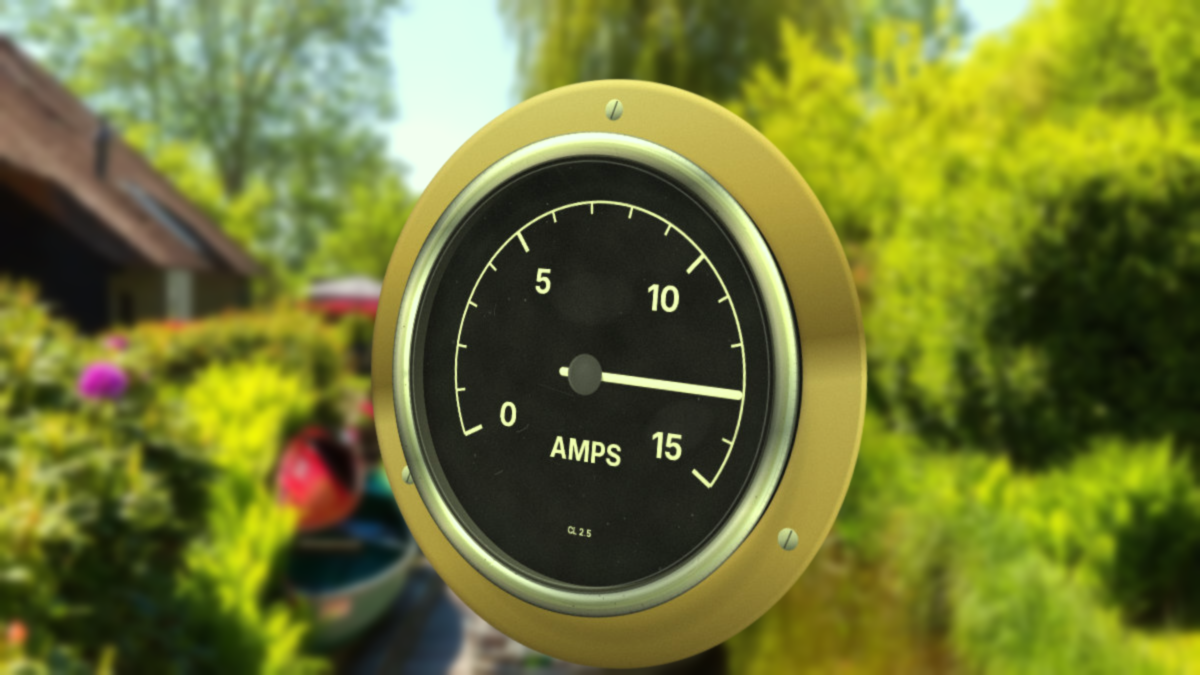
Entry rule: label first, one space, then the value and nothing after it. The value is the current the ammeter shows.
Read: 13 A
